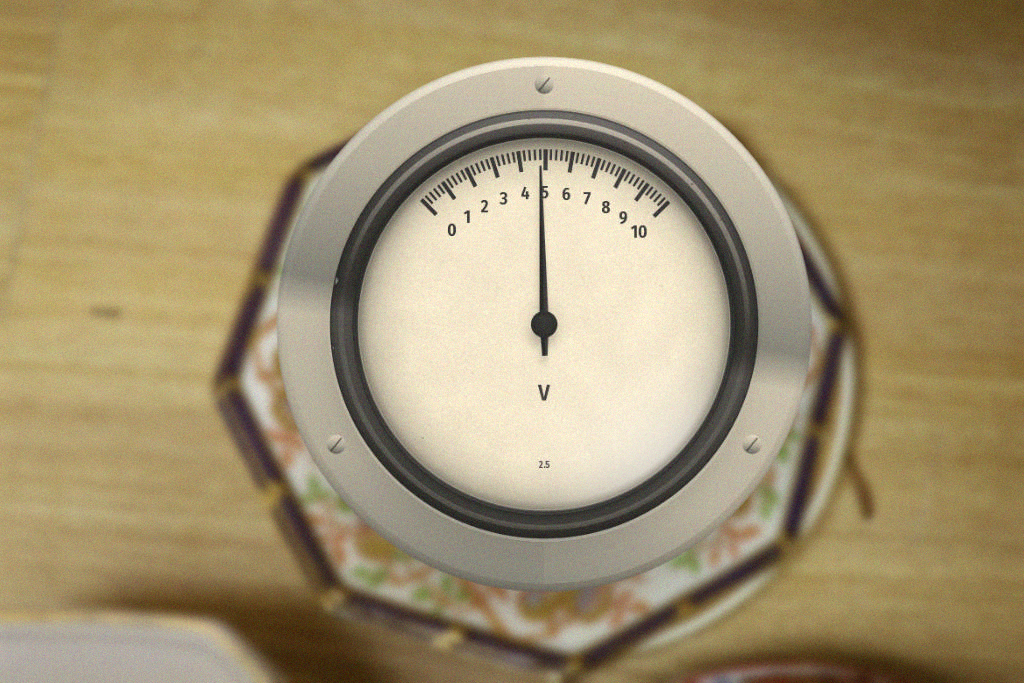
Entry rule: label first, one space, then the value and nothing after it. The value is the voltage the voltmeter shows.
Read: 4.8 V
